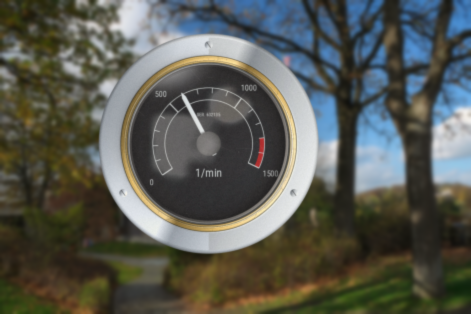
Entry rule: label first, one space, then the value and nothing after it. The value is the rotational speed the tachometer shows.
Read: 600 rpm
